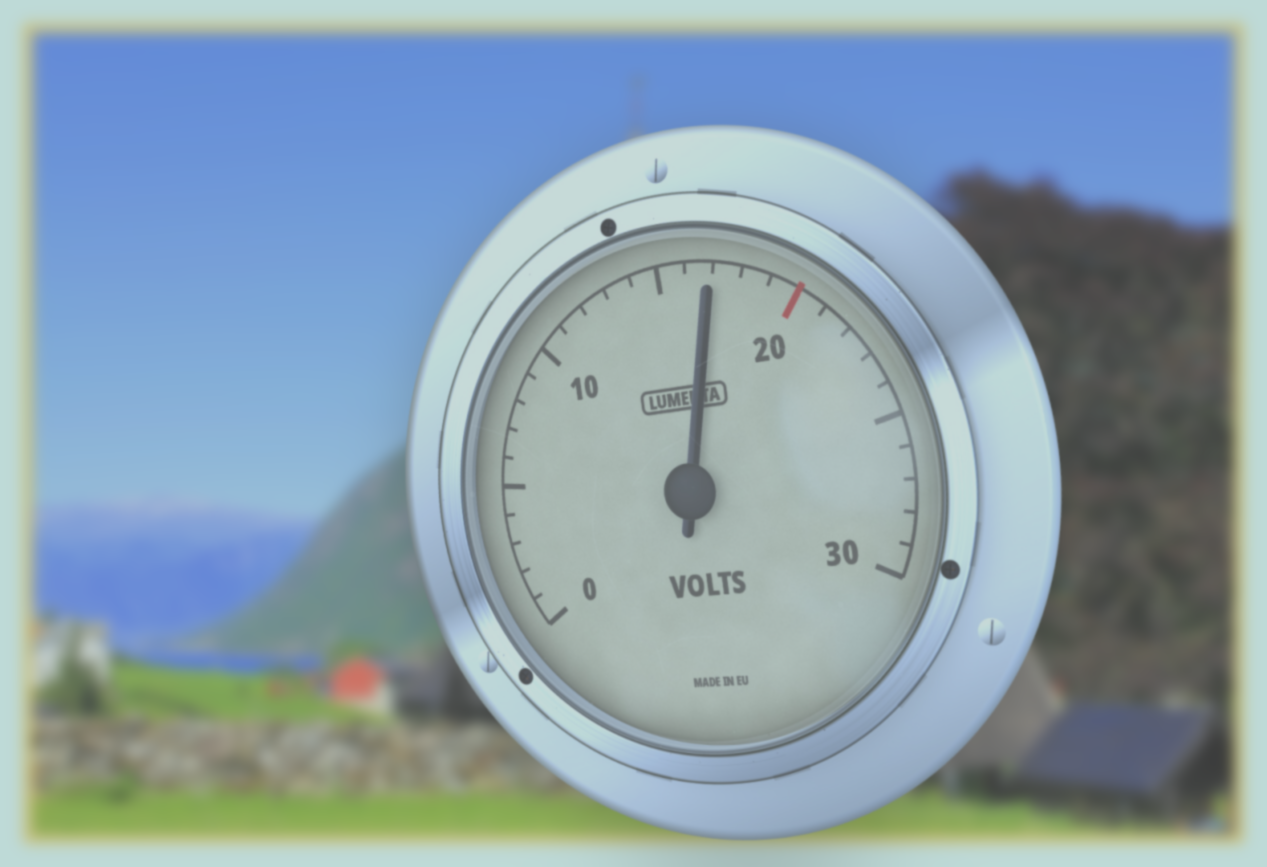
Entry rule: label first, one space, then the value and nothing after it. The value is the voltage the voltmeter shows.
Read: 17 V
